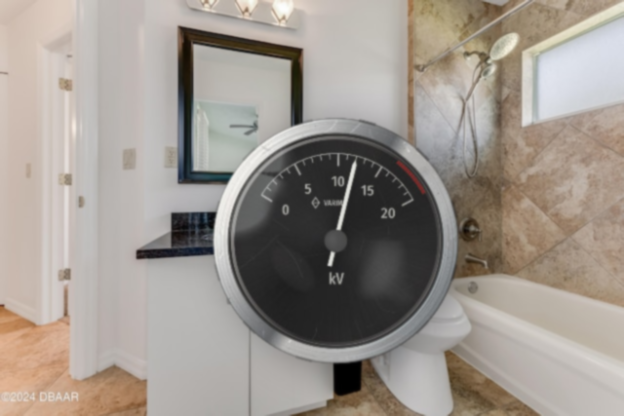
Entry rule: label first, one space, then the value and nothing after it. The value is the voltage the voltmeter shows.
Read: 12 kV
